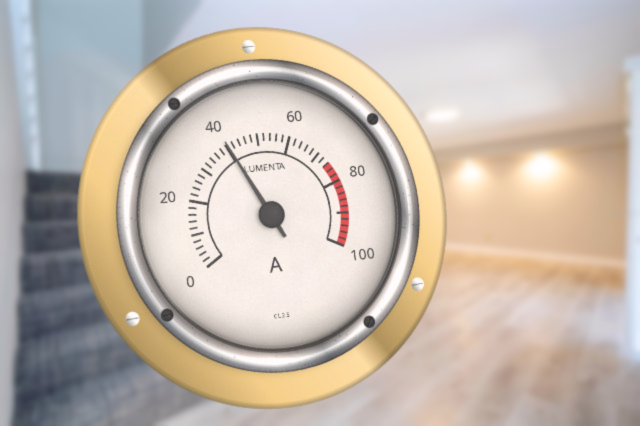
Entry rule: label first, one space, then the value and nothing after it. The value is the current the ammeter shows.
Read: 40 A
